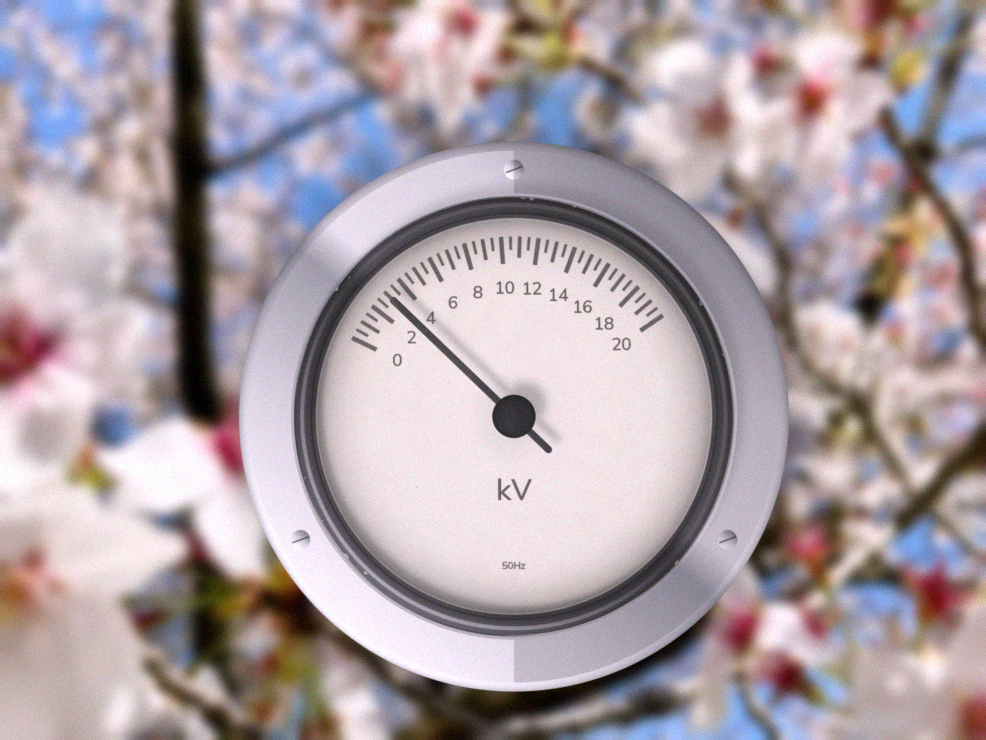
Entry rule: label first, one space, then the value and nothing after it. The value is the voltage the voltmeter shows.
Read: 3 kV
